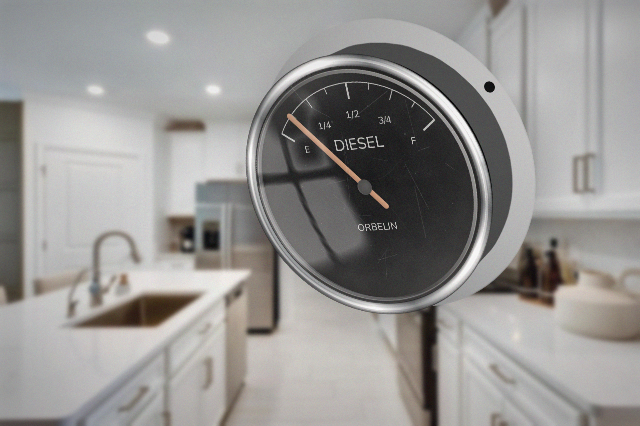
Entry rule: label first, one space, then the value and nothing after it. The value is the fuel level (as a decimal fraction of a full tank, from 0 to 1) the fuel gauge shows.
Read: 0.125
